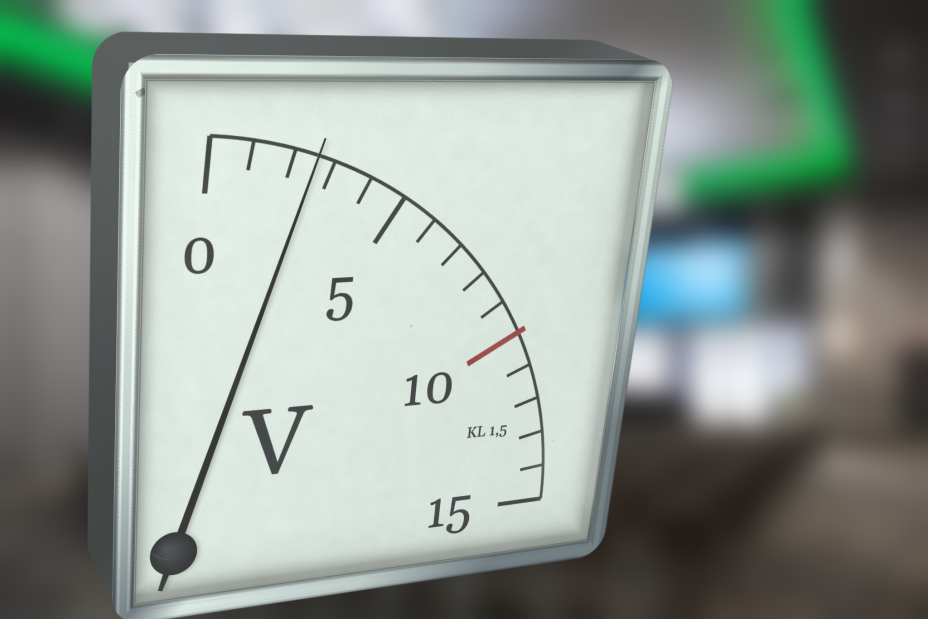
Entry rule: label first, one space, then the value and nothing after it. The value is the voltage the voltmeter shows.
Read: 2.5 V
